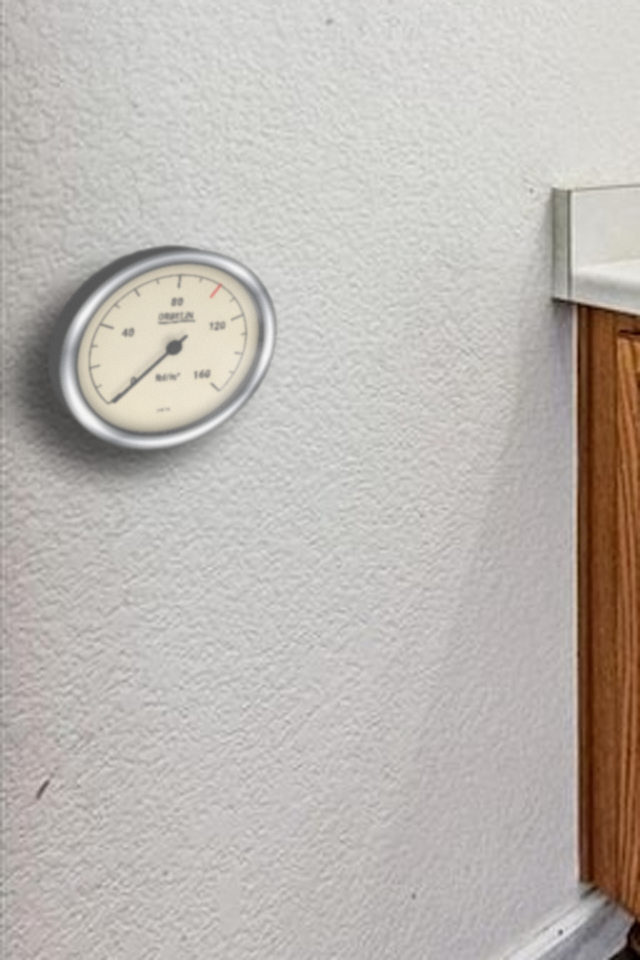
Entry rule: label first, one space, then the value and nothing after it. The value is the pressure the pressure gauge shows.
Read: 0 psi
